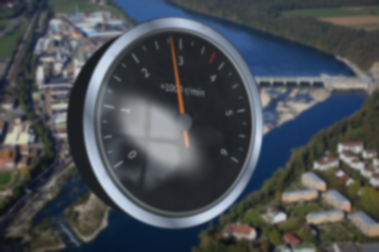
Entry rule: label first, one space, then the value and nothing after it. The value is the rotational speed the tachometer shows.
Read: 2750 rpm
